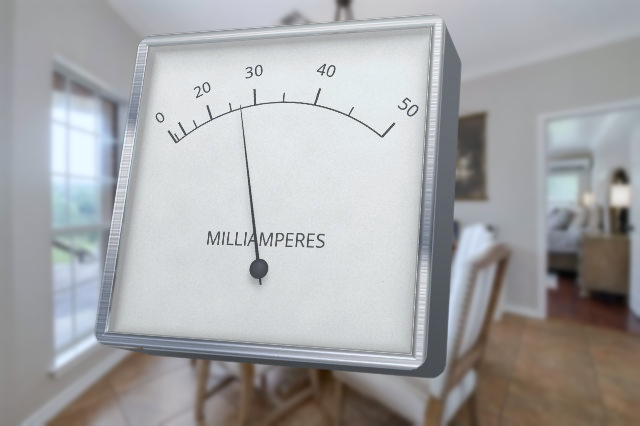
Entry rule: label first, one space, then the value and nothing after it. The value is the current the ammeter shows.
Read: 27.5 mA
